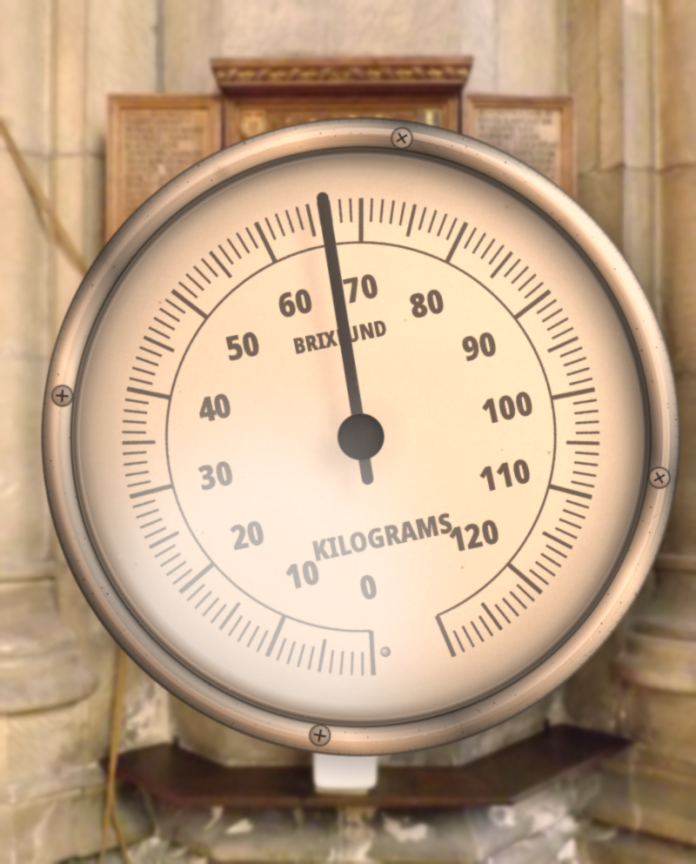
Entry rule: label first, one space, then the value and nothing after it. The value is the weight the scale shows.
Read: 66.5 kg
